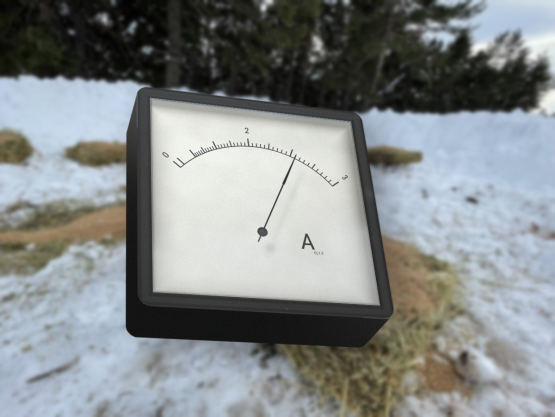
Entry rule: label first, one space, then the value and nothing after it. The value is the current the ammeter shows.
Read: 2.55 A
